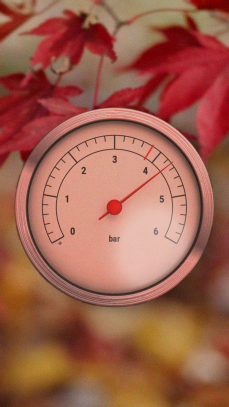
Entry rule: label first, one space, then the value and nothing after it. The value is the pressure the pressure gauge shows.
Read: 4.3 bar
